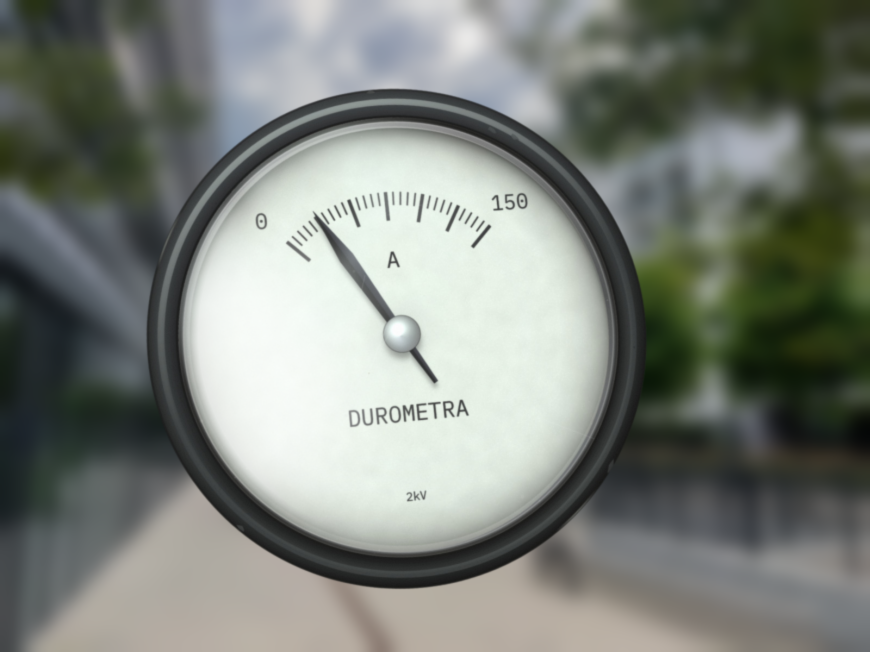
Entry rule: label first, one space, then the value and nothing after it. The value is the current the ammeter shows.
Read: 25 A
